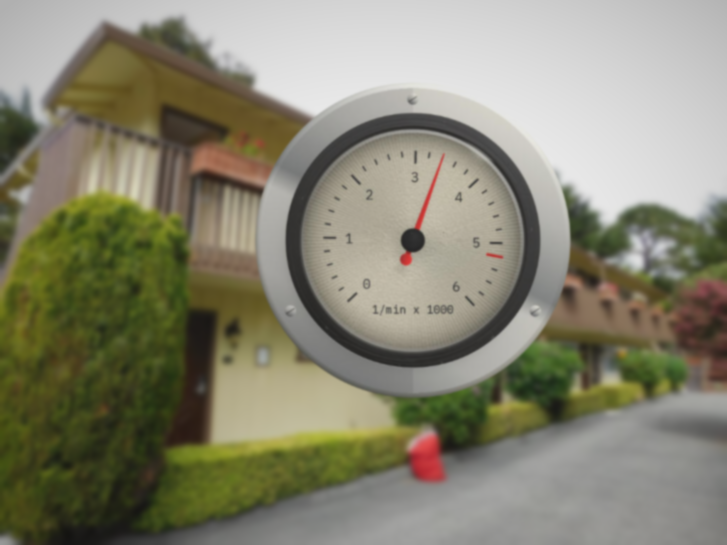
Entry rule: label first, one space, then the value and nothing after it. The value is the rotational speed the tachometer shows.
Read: 3400 rpm
